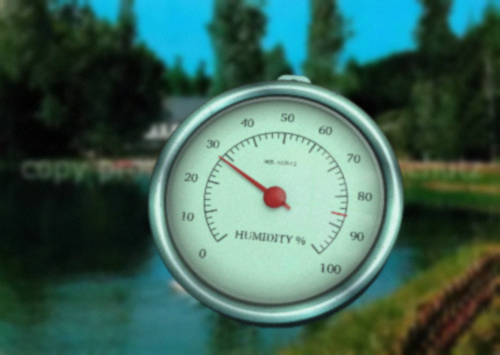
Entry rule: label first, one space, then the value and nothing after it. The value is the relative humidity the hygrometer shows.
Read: 28 %
